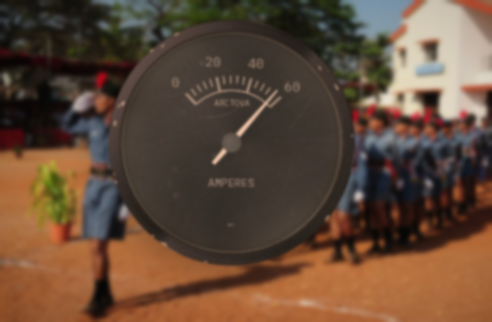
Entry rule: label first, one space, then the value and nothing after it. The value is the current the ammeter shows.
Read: 56 A
